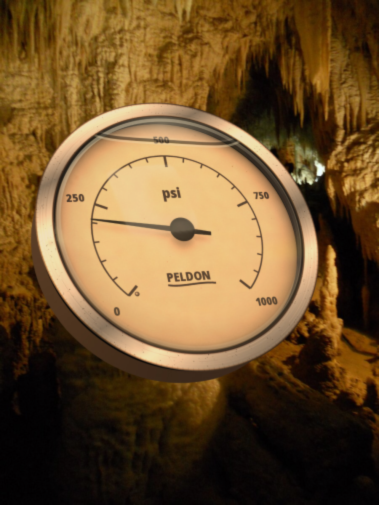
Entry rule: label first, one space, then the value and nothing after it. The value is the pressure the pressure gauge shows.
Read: 200 psi
